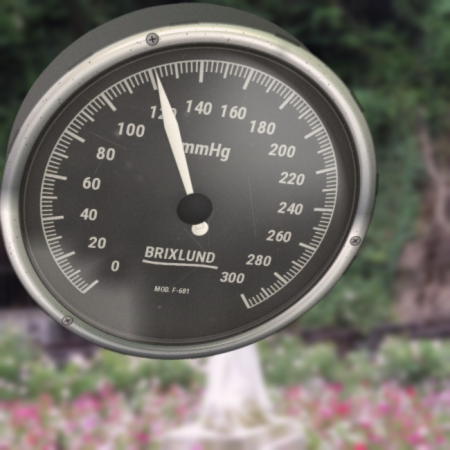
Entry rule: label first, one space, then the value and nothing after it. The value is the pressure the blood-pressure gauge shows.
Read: 122 mmHg
